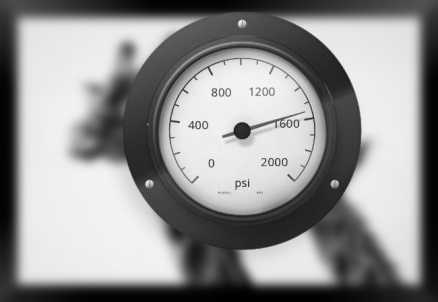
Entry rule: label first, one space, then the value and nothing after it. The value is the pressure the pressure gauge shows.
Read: 1550 psi
